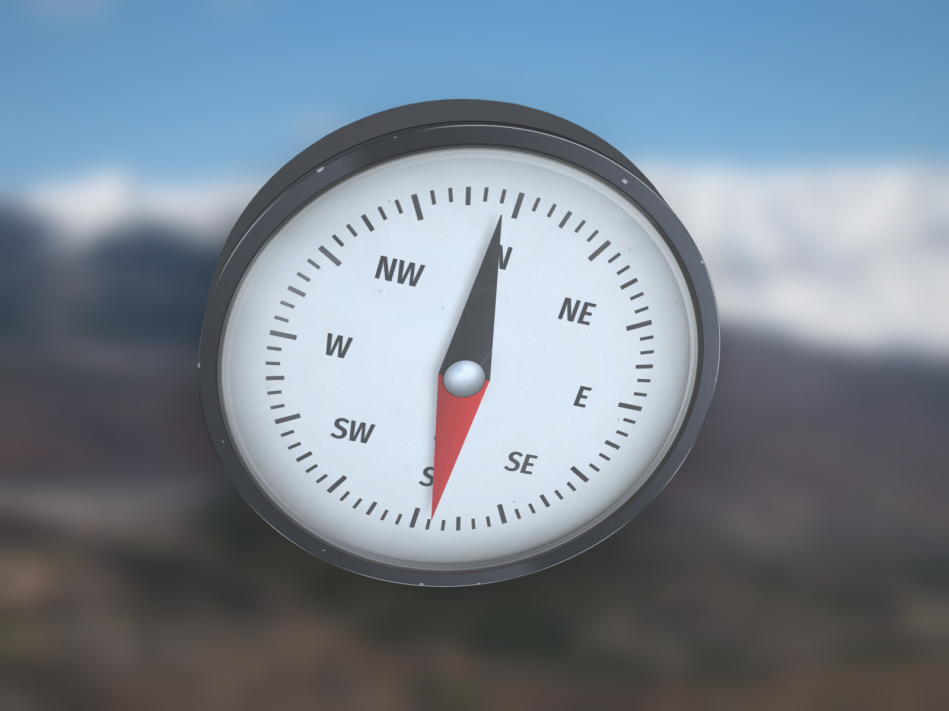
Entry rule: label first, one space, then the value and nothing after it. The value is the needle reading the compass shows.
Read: 175 °
